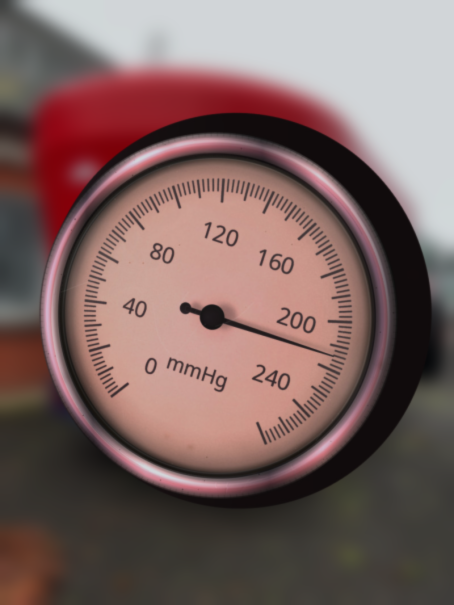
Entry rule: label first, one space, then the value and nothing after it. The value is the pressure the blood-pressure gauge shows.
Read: 214 mmHg
